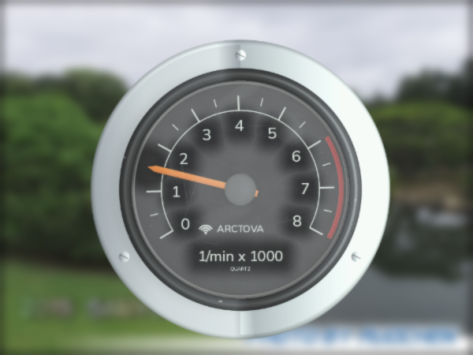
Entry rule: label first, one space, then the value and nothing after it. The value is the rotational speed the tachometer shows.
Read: 1500 rpm
